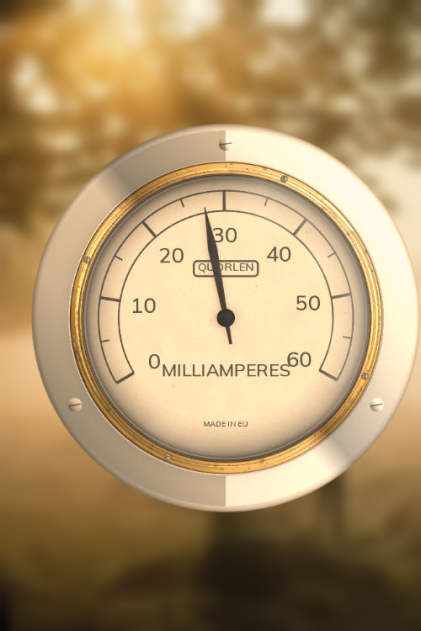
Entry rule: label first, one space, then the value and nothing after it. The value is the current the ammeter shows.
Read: 27.5 mA
